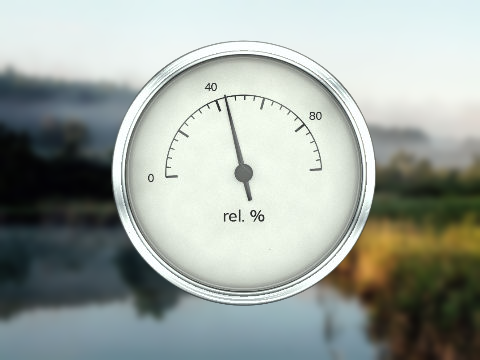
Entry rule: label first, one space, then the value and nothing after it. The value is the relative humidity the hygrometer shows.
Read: 44 %
